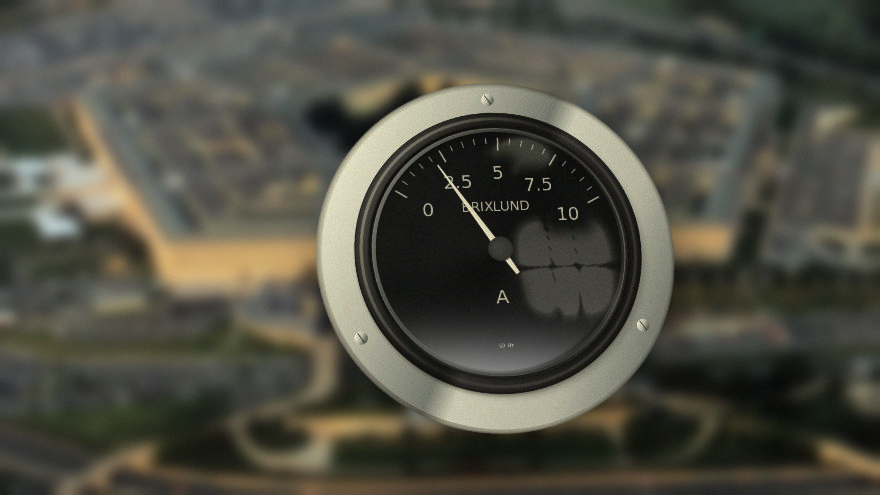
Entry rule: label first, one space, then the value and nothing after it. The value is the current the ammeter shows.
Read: 2 A
